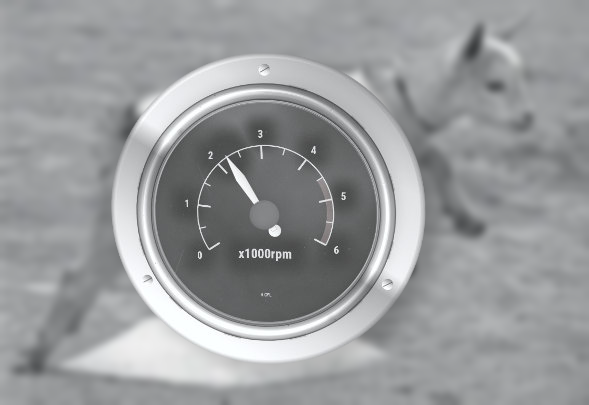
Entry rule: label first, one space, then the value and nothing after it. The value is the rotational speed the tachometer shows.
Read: 2250 rpm
